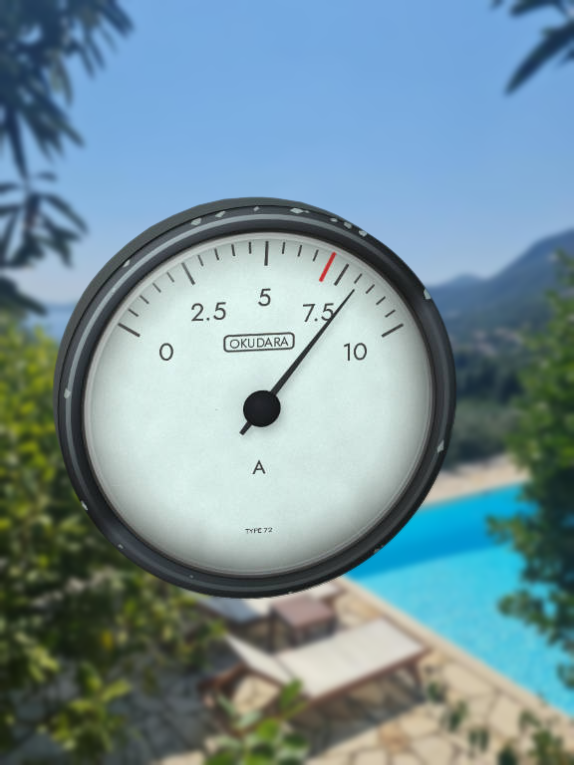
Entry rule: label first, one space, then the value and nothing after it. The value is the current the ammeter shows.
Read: 8 A
